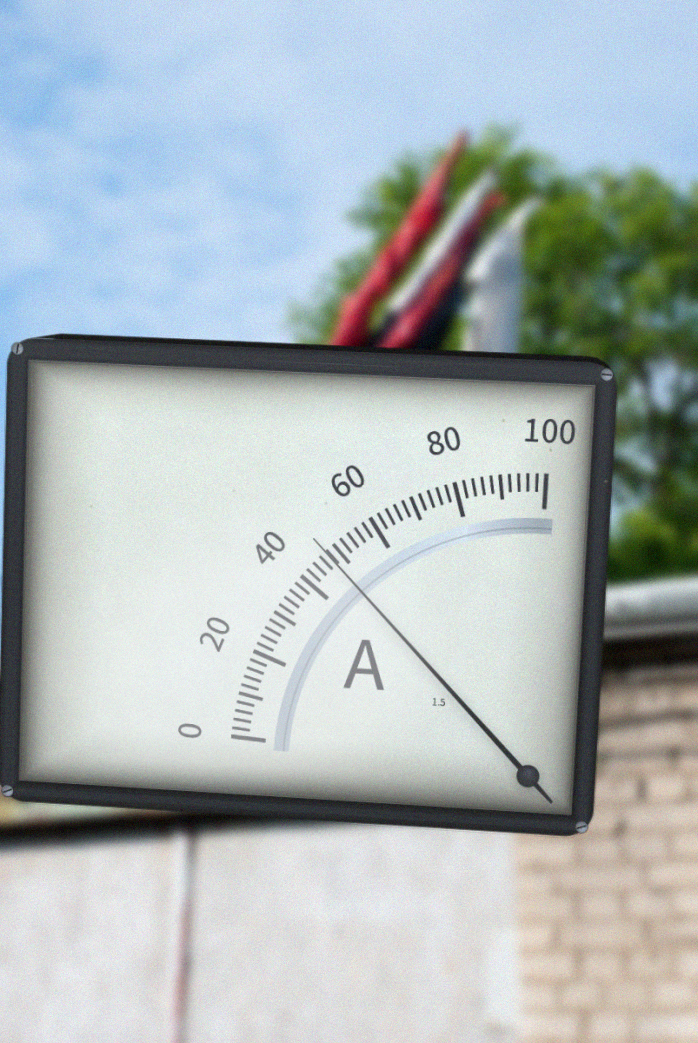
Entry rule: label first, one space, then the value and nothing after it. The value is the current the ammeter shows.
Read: 48 A
